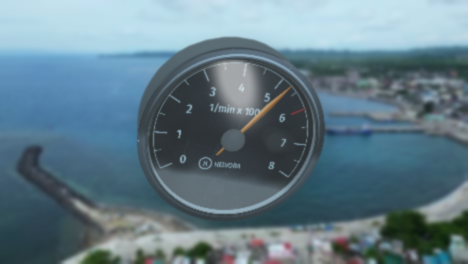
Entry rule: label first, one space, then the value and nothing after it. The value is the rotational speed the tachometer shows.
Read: 5250 rpm
